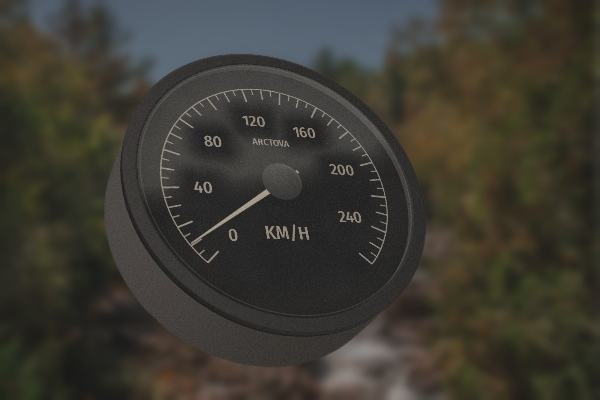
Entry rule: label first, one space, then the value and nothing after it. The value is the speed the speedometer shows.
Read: 10 km/h
